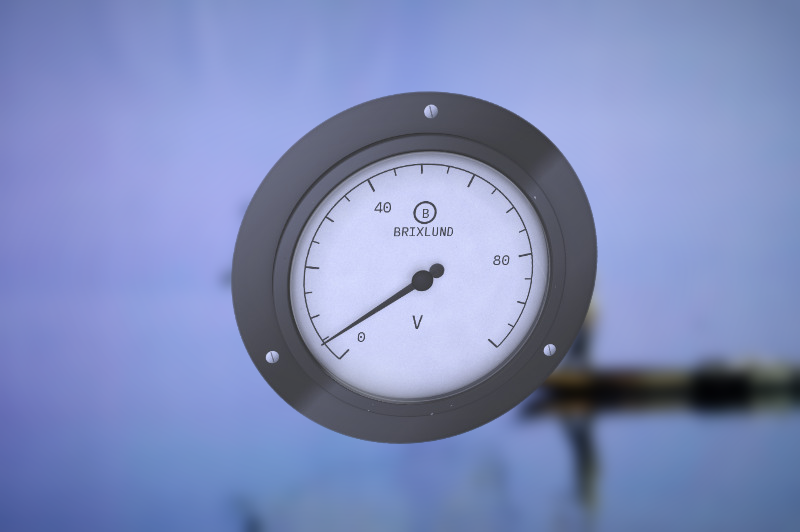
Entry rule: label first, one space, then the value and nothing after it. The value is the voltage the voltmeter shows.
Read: 5 V
